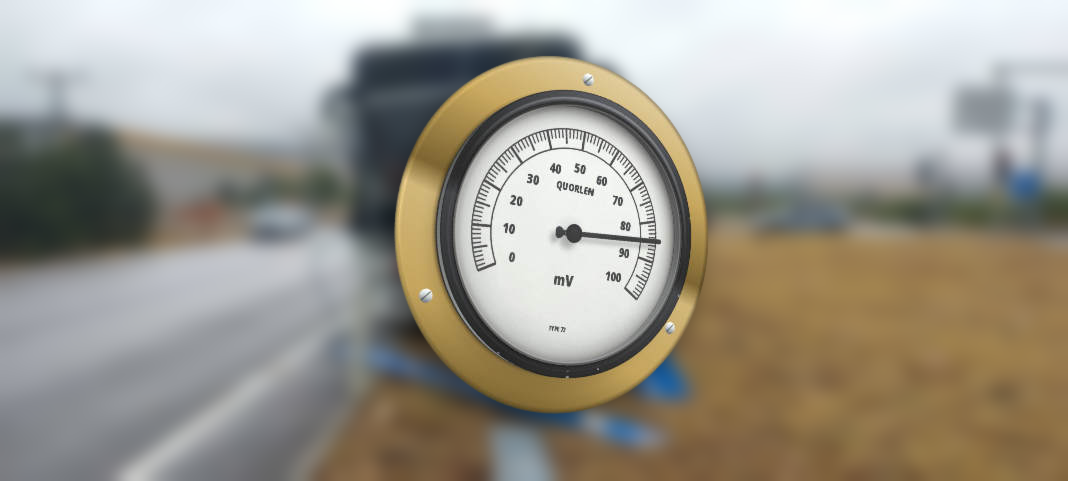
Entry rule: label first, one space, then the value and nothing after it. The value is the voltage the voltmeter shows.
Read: 85 mV
